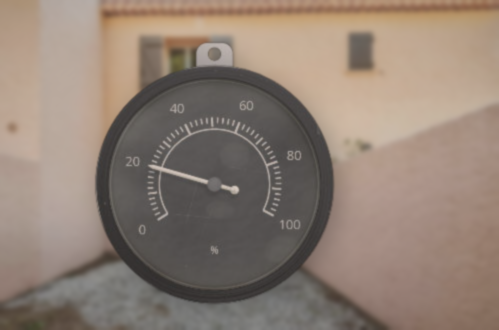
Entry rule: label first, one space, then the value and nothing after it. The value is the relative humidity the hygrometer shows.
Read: 20 %
